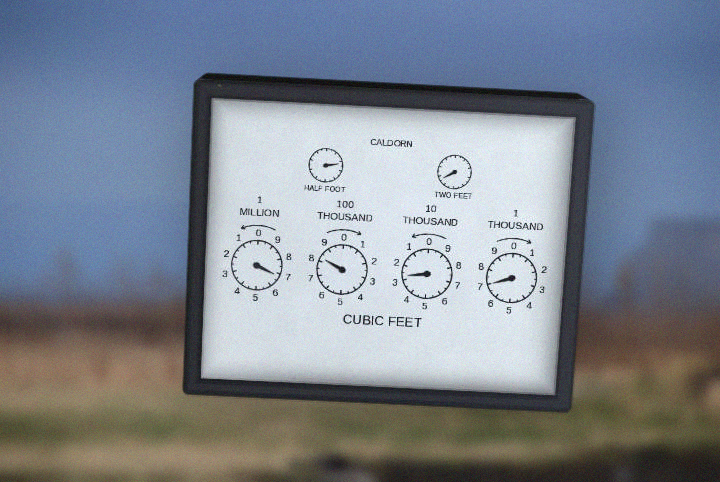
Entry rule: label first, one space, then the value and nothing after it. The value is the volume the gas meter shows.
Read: 682700 ft³
